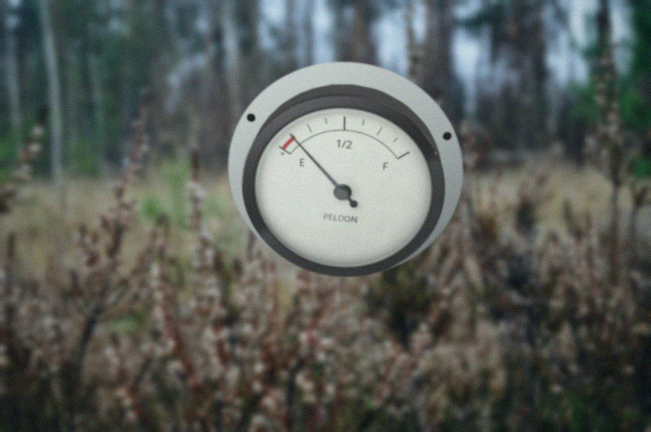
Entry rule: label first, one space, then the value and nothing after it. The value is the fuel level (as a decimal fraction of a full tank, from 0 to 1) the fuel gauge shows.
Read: 0.125
